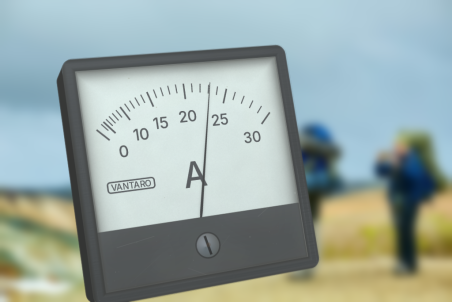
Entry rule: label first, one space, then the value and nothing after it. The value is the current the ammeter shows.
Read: 23 A
